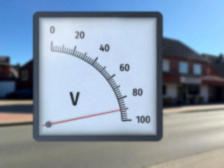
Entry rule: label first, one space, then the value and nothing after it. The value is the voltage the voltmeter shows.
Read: 90 V
